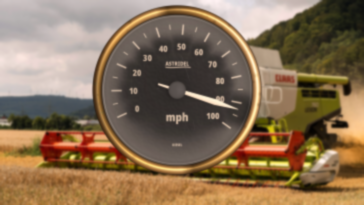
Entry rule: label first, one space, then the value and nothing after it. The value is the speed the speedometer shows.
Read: 92.5 mph
